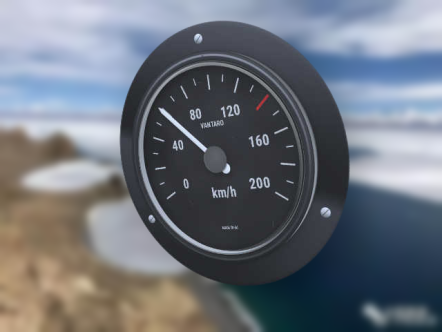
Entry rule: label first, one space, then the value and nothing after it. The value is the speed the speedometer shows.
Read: 60 km/h
